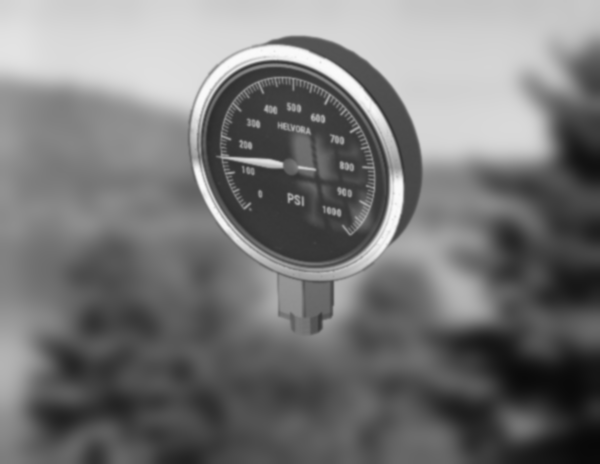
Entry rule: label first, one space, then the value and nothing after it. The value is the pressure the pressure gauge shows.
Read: 150 psi
